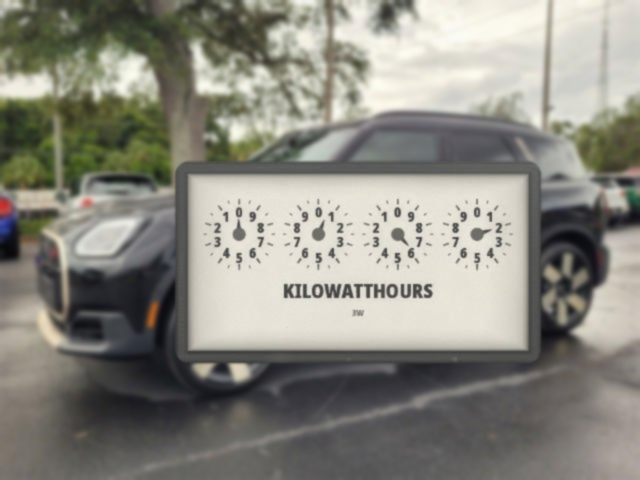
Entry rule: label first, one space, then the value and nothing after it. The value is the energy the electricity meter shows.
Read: 62 kWh
